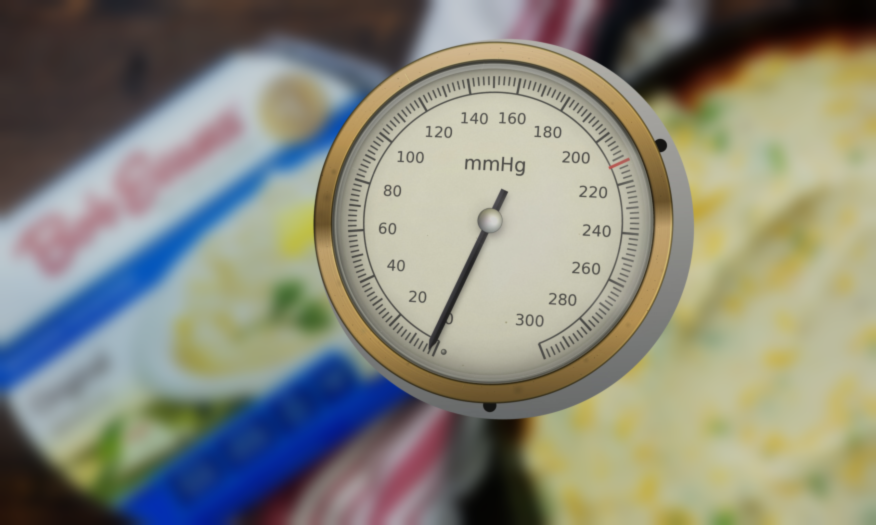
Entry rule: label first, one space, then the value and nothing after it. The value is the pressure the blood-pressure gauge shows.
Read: 2 mmHg
